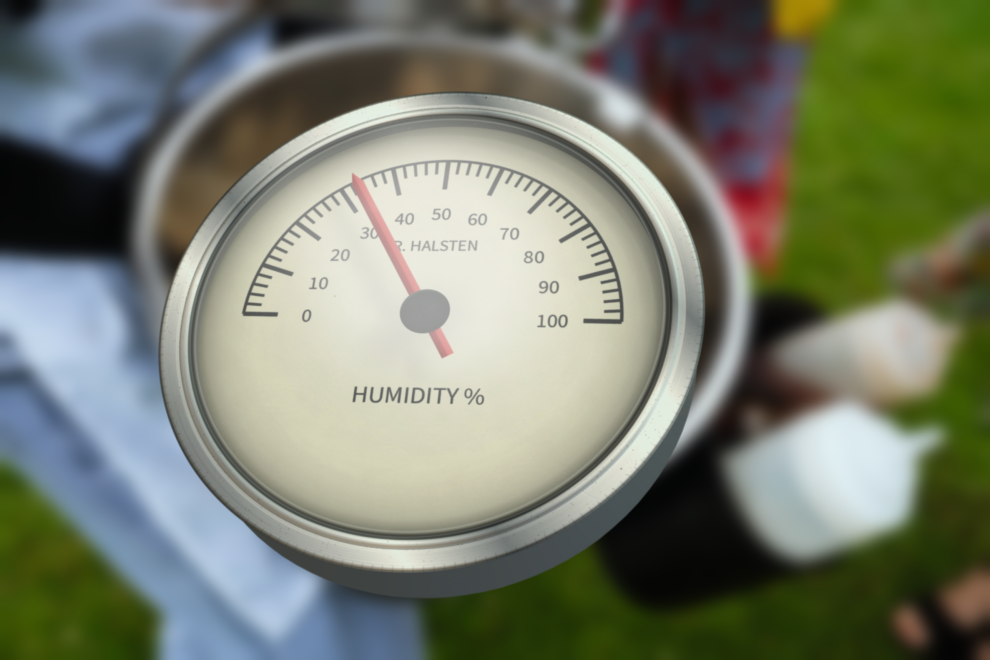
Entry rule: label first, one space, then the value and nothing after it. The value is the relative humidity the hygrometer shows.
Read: 33 %
